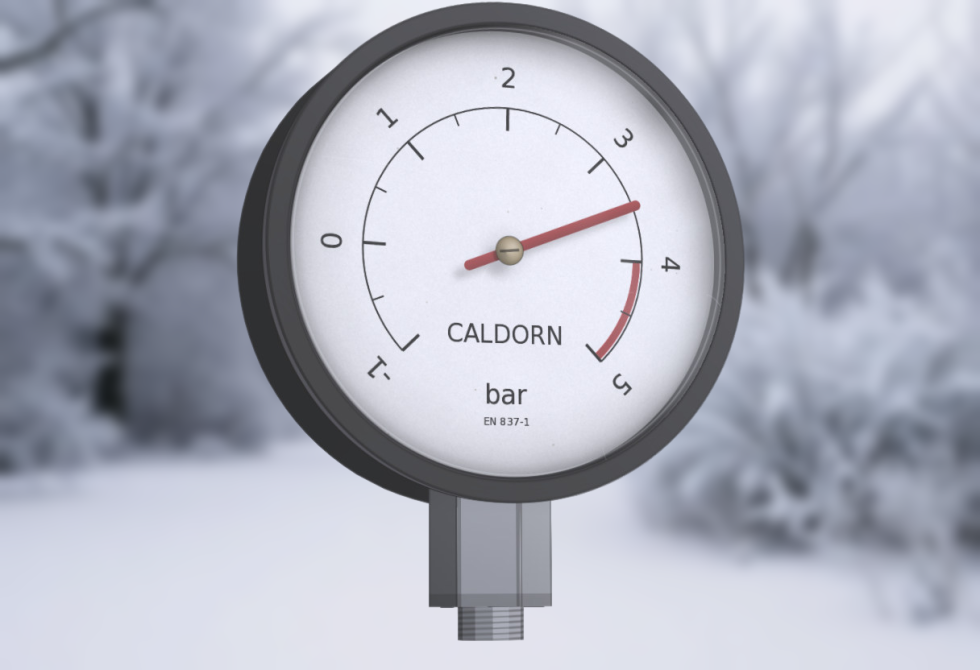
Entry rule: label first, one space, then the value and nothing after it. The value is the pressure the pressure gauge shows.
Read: 3.5 bar
